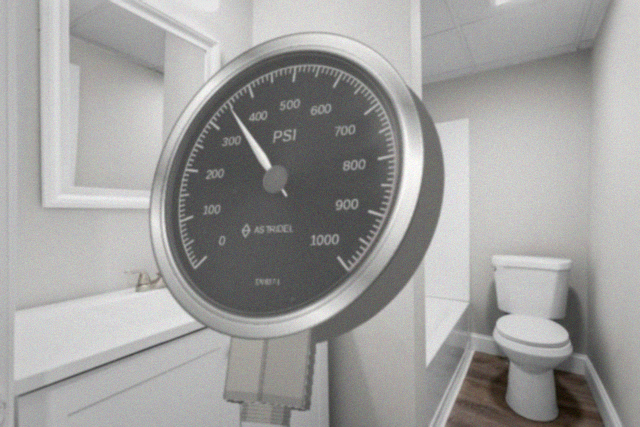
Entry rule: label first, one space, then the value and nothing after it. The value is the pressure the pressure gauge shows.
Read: 350 psi
